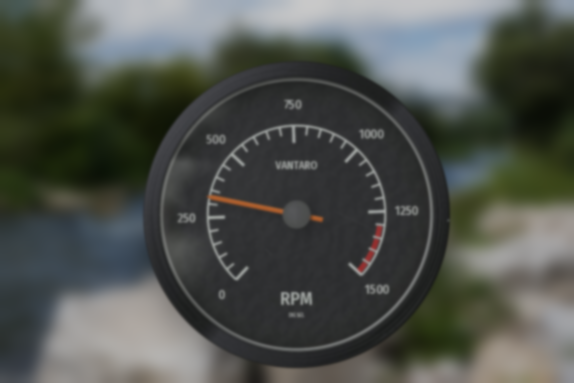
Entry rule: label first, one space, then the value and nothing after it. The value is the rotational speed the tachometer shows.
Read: 325 rpm
